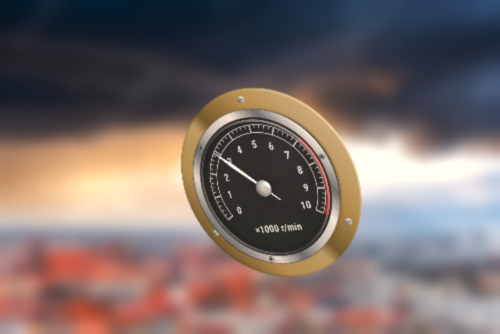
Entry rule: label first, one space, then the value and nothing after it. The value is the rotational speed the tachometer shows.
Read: 3000 rpm
